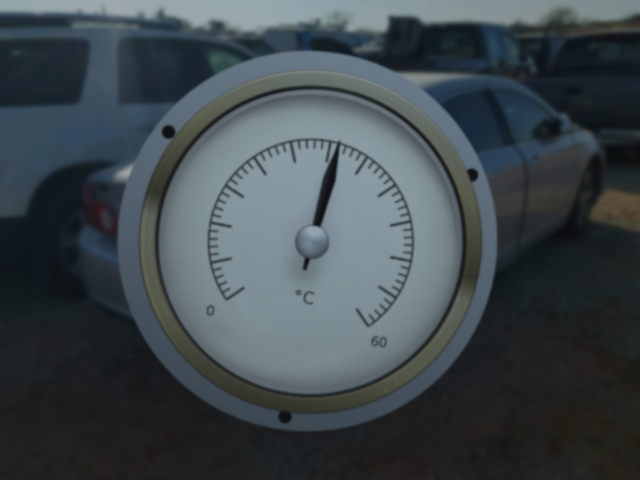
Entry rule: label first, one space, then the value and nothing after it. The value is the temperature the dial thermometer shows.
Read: 31 °C
